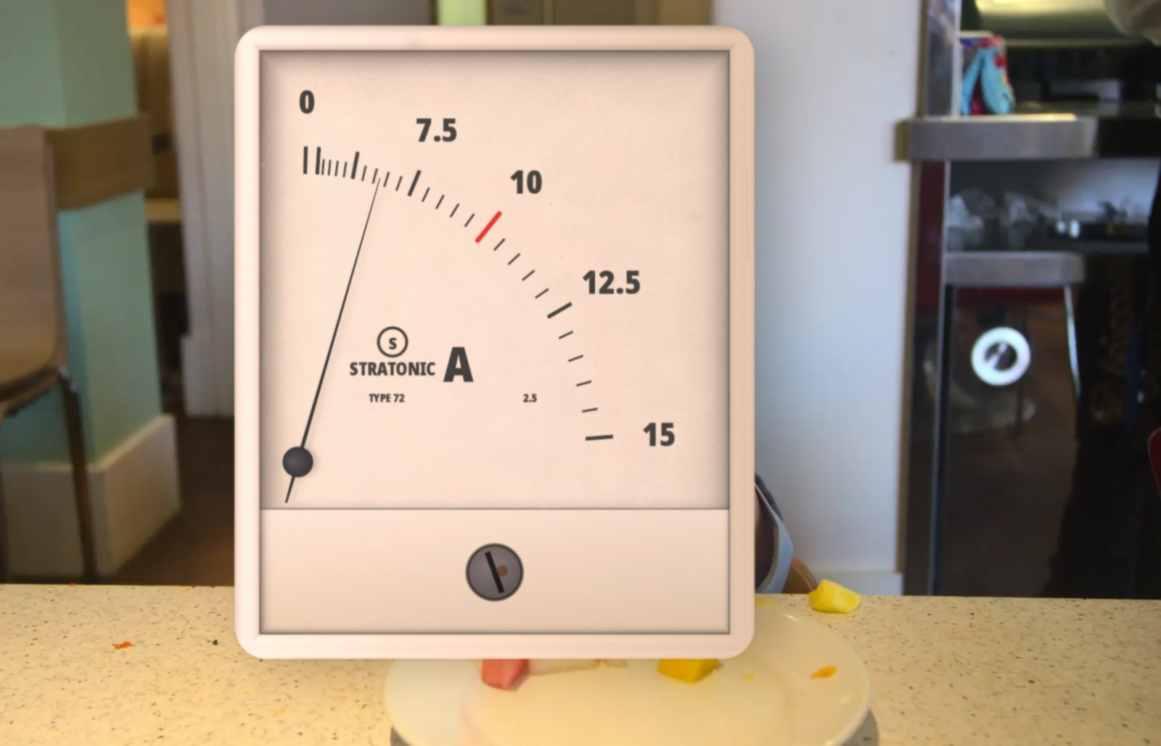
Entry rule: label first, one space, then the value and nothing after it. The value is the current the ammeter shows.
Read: 6.25 A
